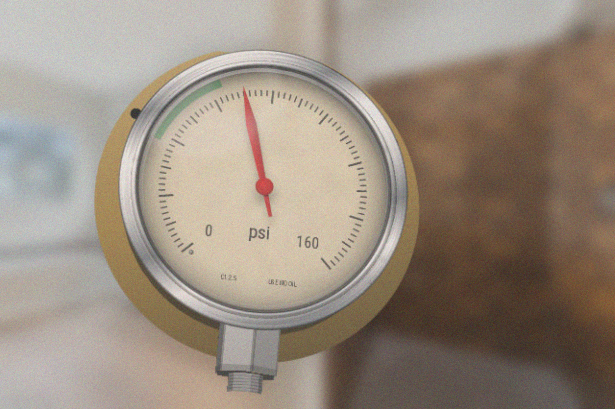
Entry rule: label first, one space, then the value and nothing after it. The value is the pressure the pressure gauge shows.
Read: 70 psi
